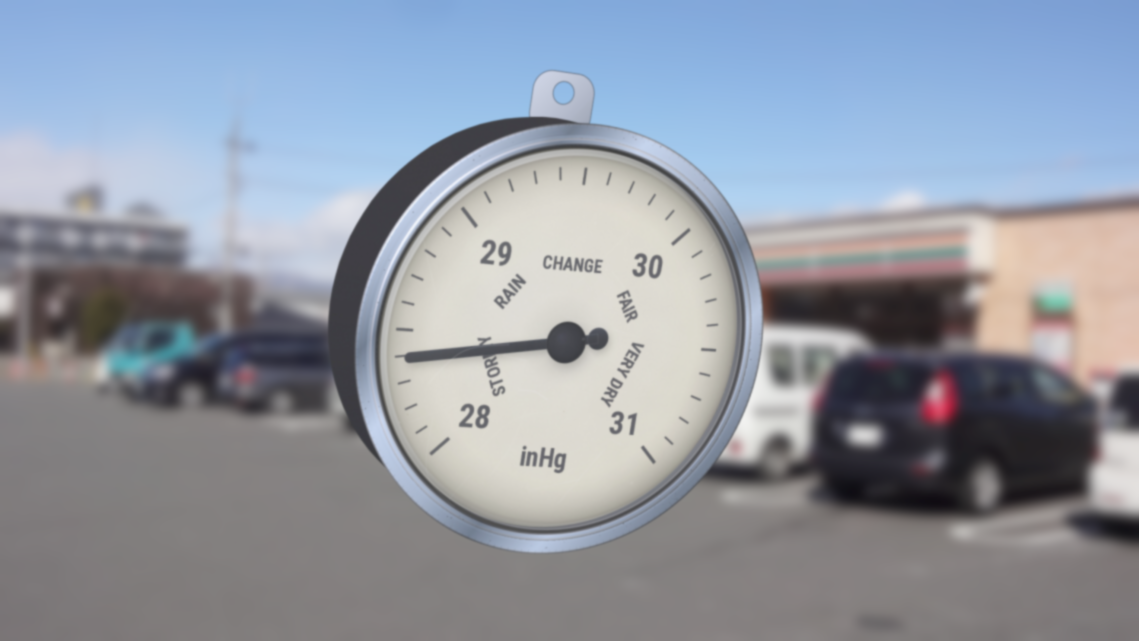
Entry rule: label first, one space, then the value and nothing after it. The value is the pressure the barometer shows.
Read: 28.4 inHg
